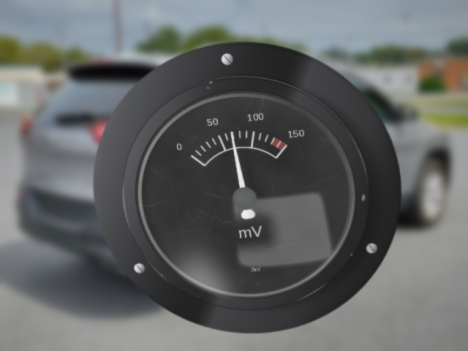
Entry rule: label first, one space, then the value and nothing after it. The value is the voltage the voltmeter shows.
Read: 70 mV
